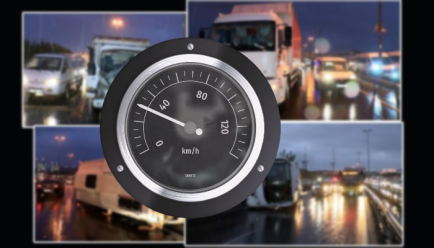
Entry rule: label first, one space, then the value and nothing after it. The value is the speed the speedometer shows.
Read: 30 km/h
